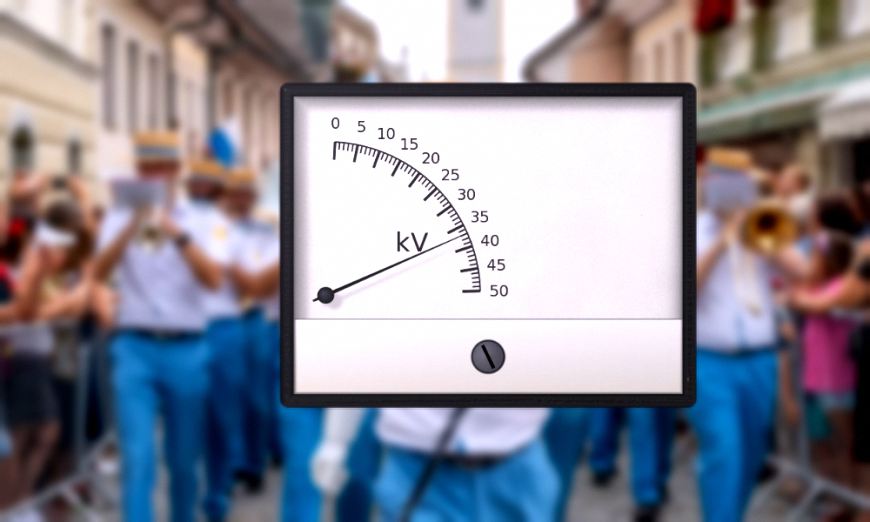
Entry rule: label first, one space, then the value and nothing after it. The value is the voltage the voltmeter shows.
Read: 37 kV
